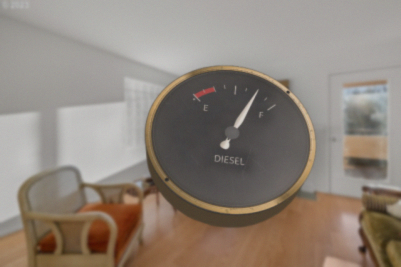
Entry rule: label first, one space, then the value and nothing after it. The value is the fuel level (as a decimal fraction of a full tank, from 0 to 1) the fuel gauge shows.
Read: 0.75
